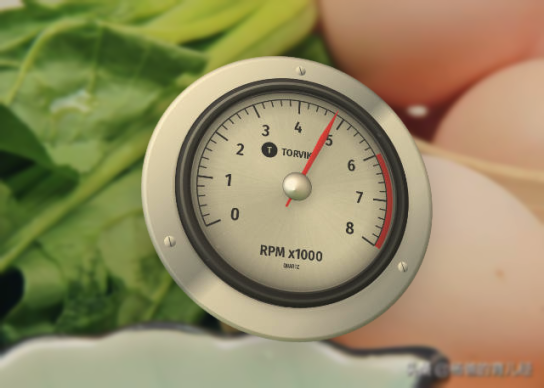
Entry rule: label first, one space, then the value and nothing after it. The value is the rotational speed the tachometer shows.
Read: 4800 rpm
